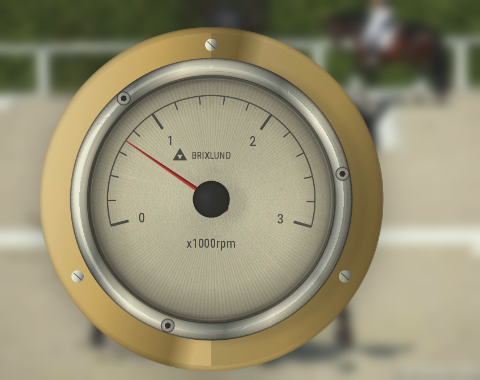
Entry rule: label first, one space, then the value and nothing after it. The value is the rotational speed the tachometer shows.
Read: 700 rpm
